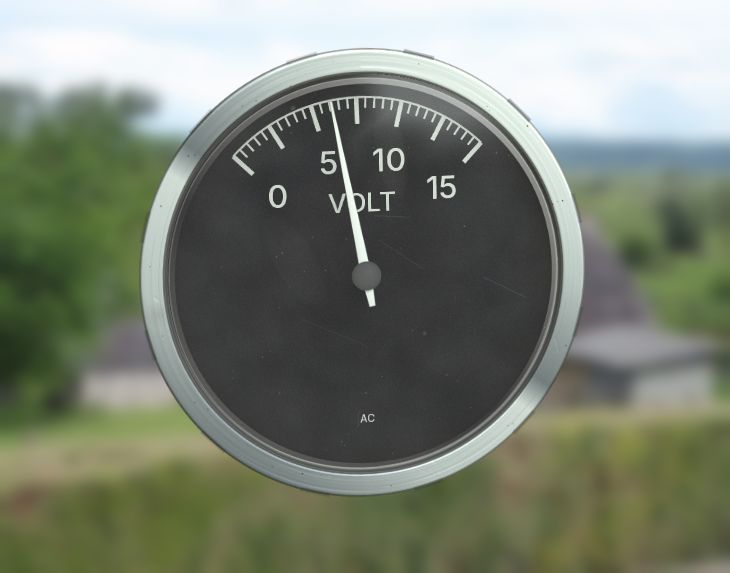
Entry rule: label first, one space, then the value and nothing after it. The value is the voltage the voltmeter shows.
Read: 6 V
